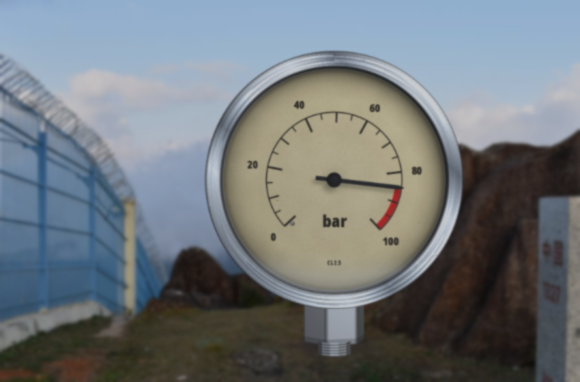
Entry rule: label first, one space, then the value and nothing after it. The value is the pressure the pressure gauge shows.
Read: 85 bar
